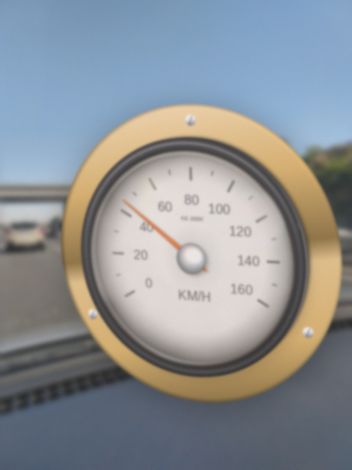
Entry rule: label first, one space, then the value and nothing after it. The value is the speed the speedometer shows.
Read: 45 km/h
